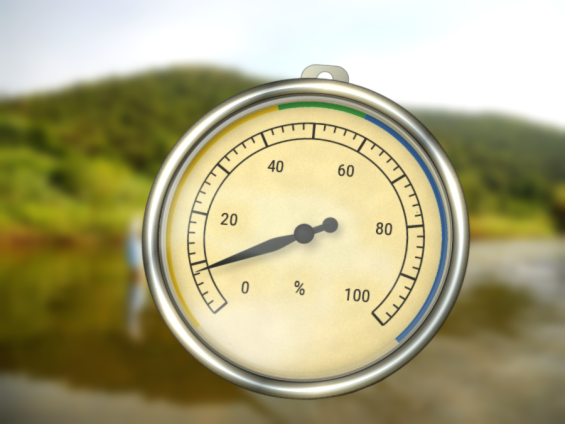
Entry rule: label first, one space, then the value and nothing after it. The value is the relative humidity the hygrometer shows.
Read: 8 %
